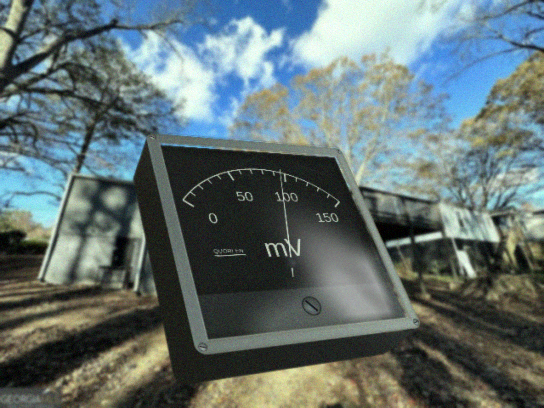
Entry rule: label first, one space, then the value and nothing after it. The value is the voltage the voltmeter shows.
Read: 95 mV
